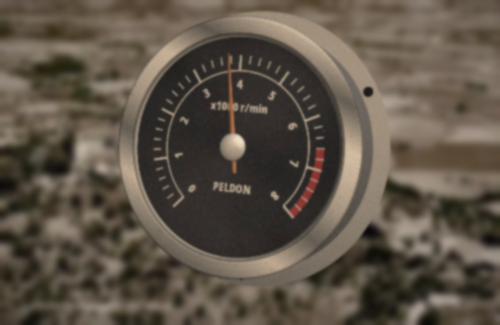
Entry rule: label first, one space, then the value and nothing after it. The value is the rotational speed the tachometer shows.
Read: 3800 rpm
